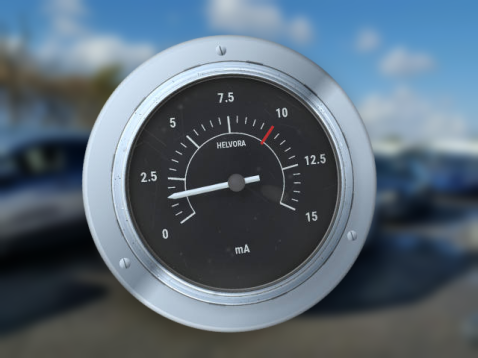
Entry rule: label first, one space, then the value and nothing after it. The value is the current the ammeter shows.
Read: 1.5 mA
